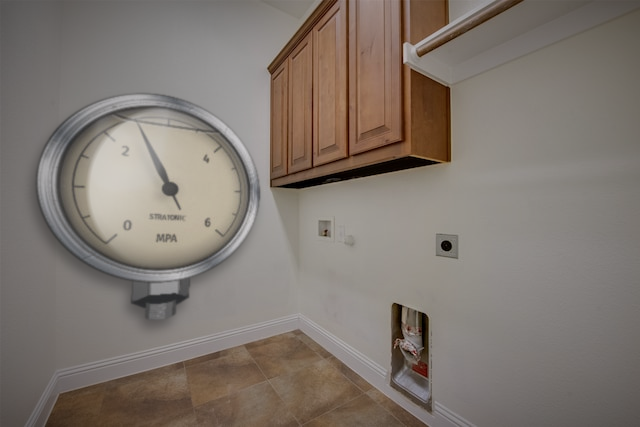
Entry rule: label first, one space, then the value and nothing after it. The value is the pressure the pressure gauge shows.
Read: 2.5 MPa
